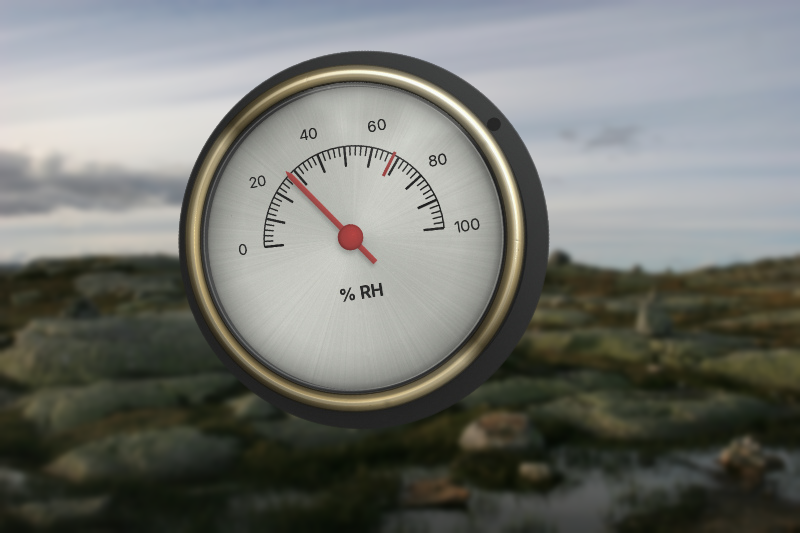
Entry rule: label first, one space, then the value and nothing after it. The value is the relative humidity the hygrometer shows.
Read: 28 %
